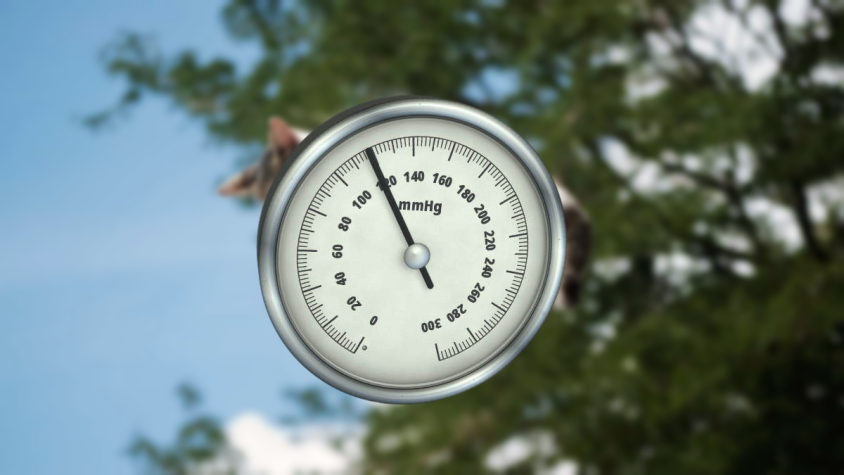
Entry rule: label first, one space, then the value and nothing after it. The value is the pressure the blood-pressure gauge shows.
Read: 118 mmHg
